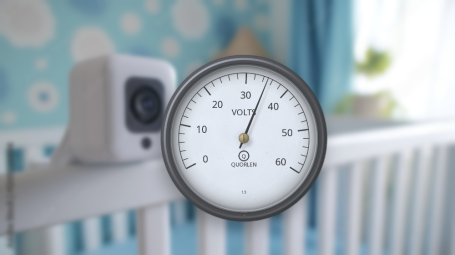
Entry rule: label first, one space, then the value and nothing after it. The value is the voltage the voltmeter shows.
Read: 35 V
